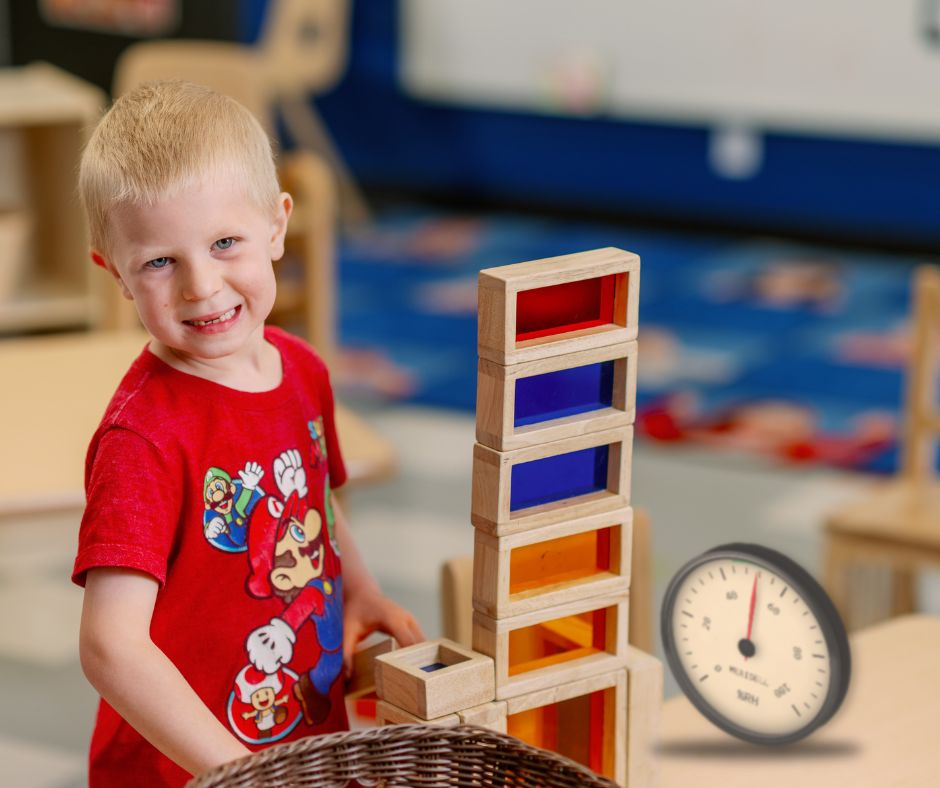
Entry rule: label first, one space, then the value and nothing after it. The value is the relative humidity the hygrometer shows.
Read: 52 %
